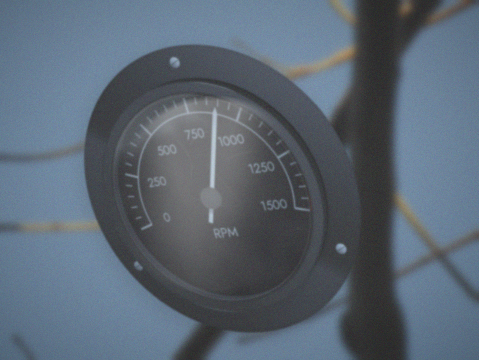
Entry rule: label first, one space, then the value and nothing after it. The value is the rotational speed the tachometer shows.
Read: 900 rpm
